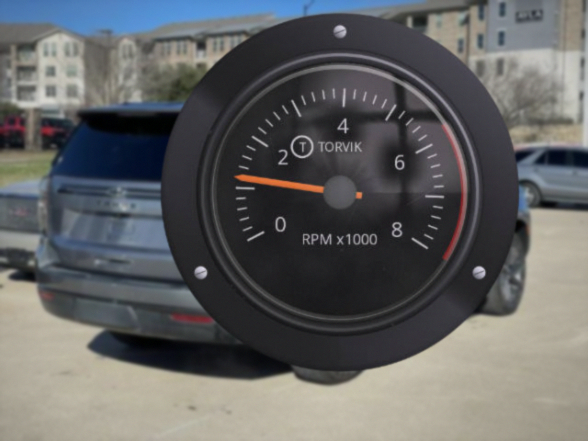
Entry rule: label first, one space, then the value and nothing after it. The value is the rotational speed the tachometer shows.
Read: 1200 rpm
